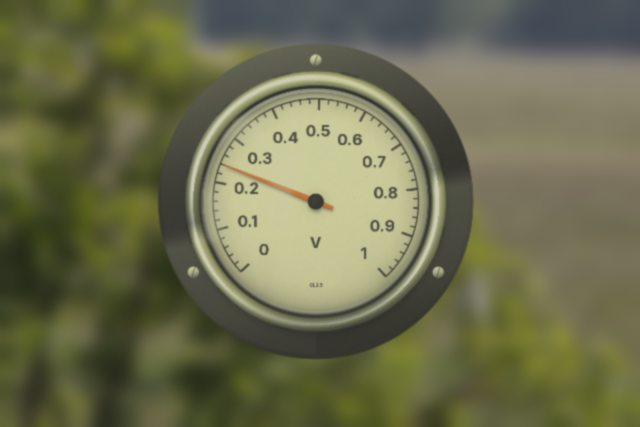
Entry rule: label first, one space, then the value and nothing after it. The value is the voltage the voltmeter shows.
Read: 0.24 V
